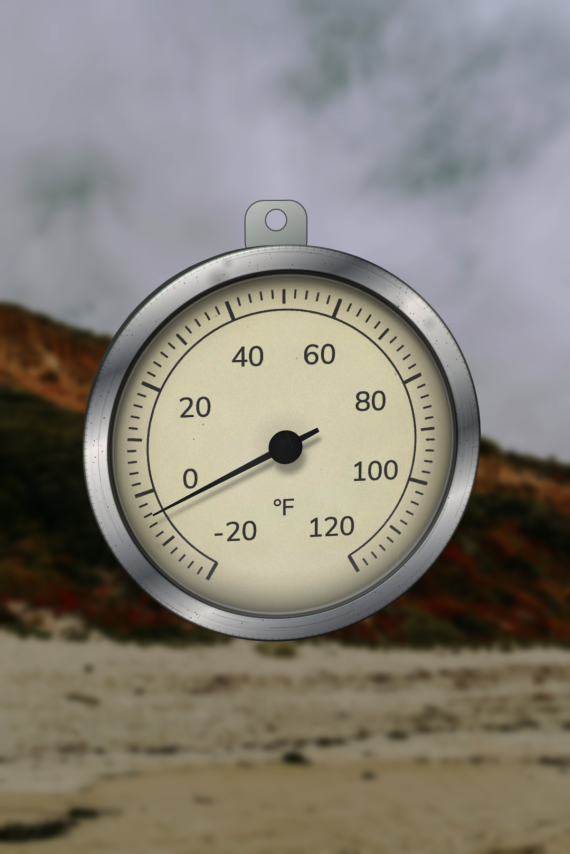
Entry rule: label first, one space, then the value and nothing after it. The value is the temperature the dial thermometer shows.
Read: -4 °F
